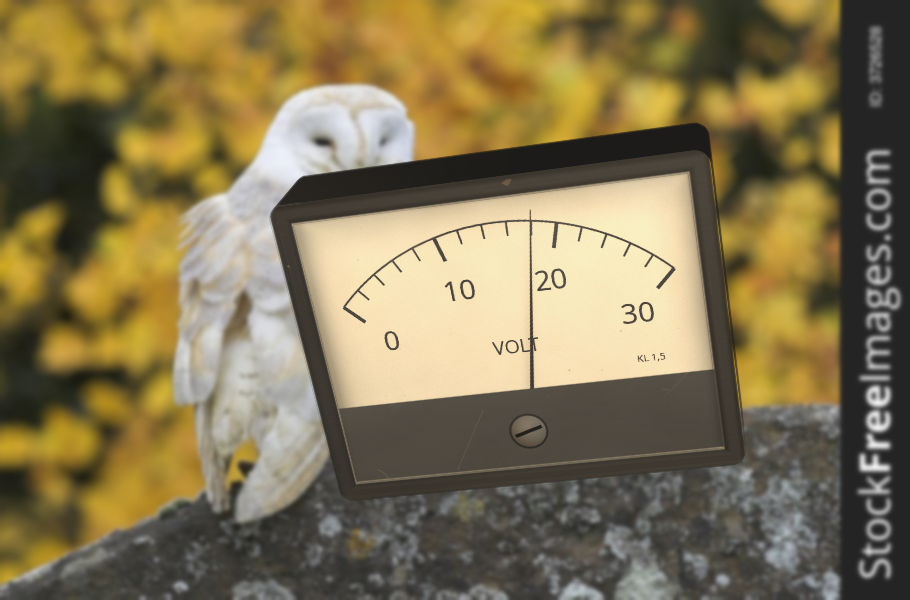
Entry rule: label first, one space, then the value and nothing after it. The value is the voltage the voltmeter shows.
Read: 18 V
